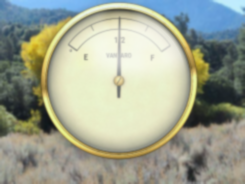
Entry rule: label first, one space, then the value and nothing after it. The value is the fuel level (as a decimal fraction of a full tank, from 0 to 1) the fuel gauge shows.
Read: 0.5
